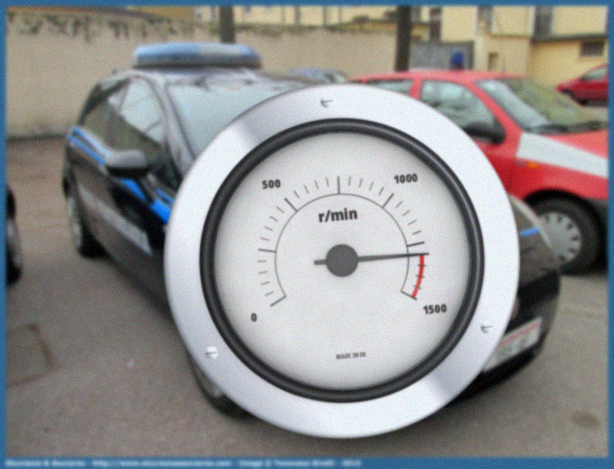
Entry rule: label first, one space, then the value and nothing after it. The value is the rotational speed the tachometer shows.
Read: 1300 rpm
